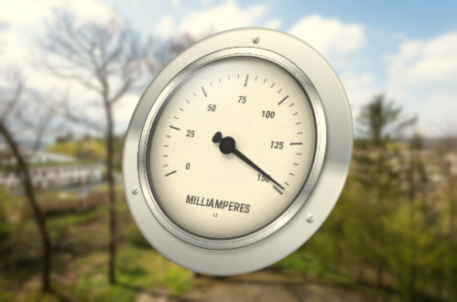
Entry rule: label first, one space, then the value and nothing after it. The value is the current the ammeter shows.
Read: 147.5 mA
